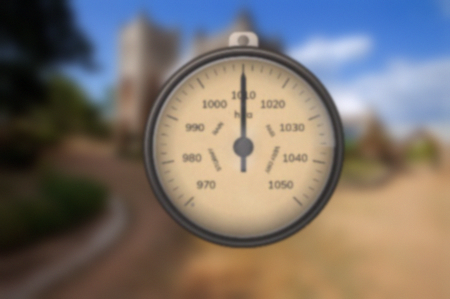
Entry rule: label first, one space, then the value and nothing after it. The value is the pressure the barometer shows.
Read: 1010 hPa
